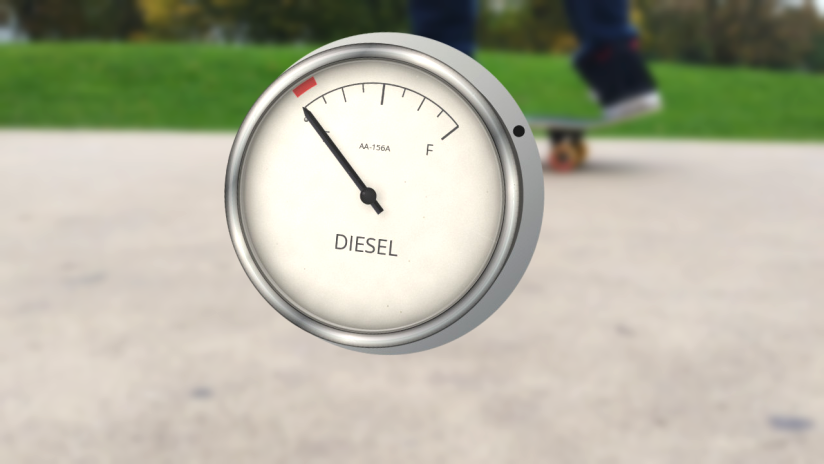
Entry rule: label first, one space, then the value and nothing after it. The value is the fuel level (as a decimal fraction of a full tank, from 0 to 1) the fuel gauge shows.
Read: 0
